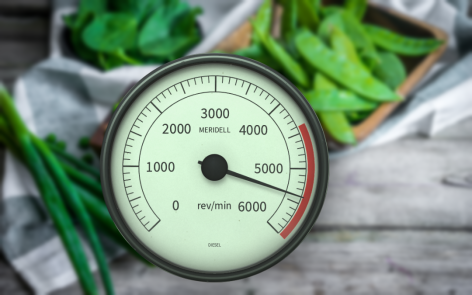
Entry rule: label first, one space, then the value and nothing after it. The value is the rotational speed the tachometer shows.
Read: 5400 rpm
